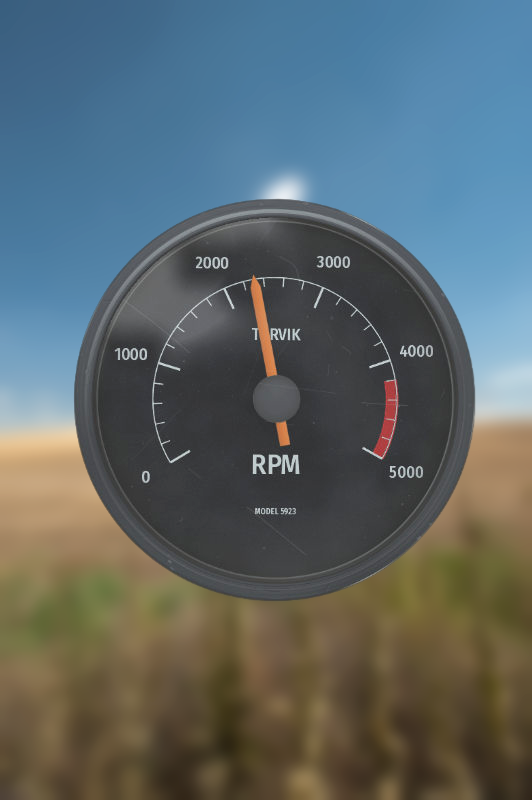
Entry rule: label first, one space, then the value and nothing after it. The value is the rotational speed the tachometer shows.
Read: 2300 rpm
